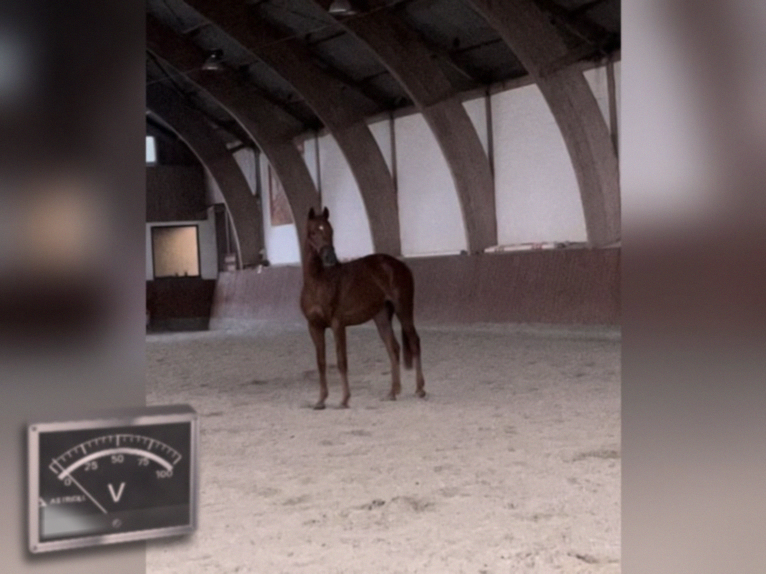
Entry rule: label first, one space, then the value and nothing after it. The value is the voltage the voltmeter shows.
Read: 5 V
